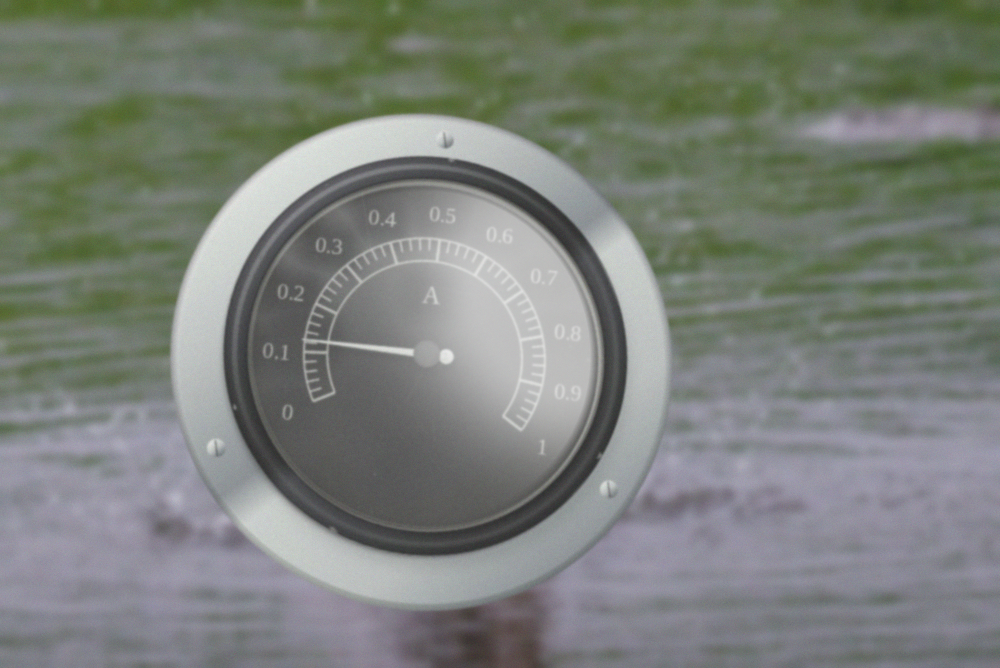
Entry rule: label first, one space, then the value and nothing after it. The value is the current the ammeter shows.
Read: 0.12 A
